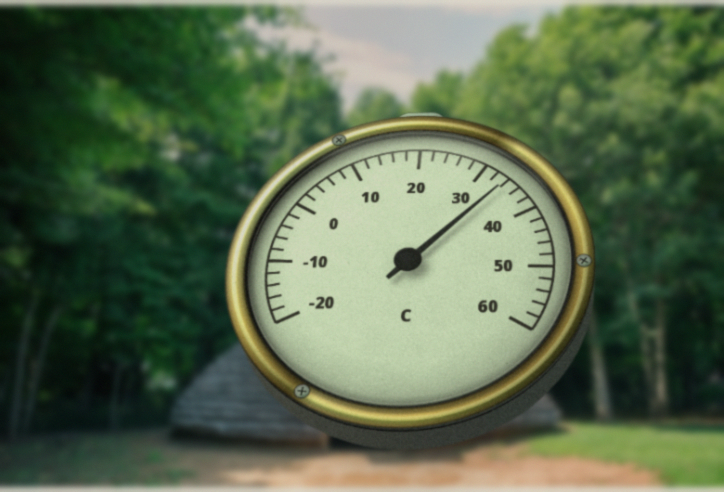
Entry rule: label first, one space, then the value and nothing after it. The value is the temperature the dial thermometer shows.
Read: 34 °C
